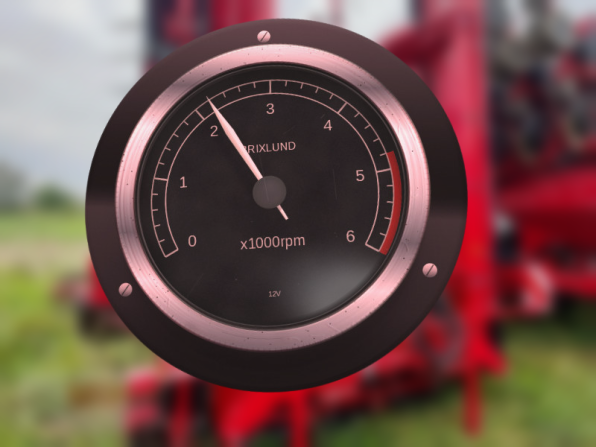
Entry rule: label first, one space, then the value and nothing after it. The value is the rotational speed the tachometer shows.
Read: 2200 rpm
